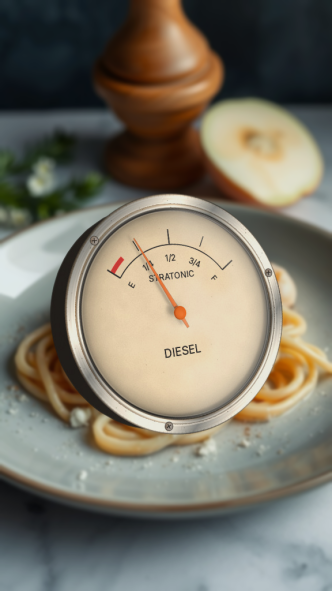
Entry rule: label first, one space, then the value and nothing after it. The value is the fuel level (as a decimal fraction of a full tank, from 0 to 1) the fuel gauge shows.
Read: 0.25
